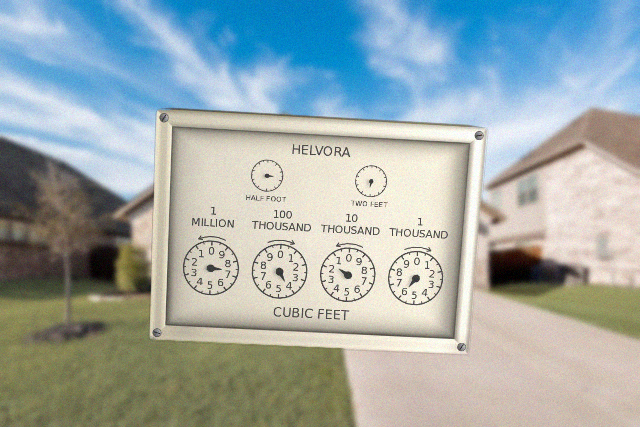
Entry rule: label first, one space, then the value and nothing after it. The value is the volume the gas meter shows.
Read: 741600 ft³
